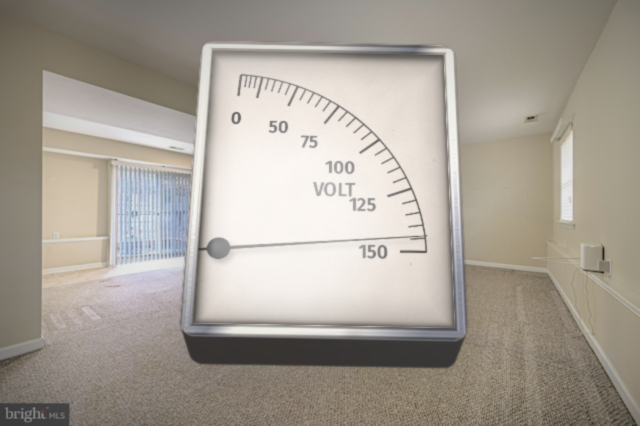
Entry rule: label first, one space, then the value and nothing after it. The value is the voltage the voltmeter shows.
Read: 145 V
